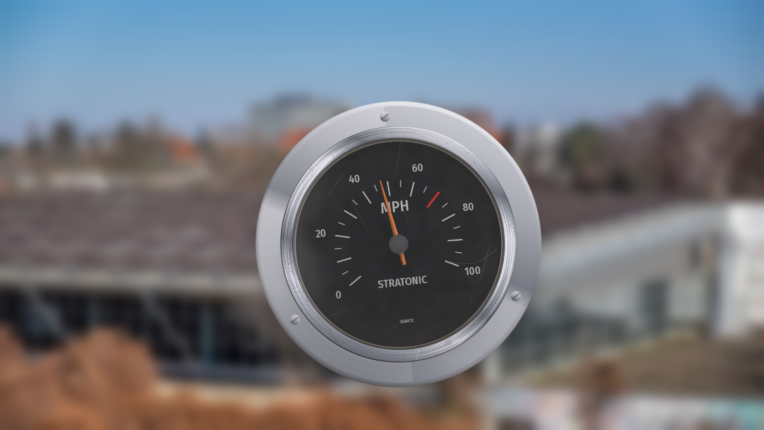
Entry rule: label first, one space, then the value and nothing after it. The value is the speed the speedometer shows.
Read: 47.5 mph
